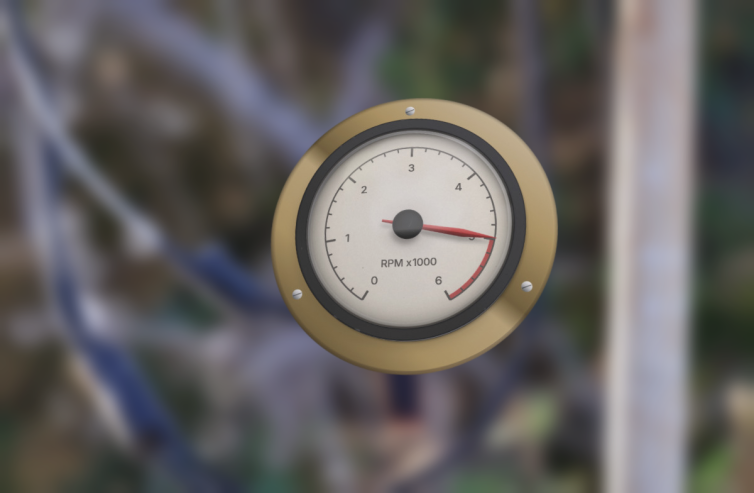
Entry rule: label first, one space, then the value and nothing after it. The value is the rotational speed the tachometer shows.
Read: 5000 rpm
